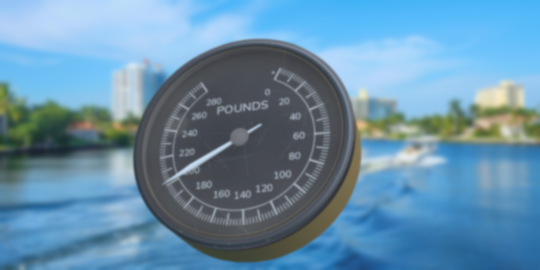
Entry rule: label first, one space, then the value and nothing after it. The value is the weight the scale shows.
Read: 200 lb
